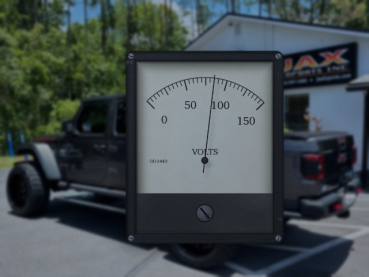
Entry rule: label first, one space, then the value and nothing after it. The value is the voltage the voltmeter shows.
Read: 85 V
